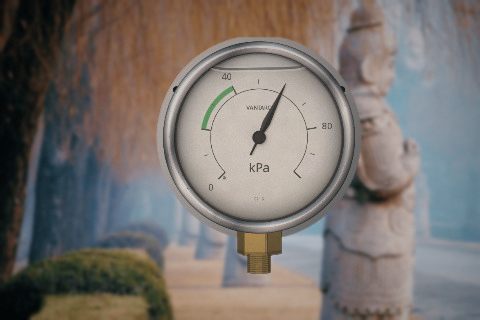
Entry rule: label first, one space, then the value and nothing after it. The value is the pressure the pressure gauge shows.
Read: 60 kPa
